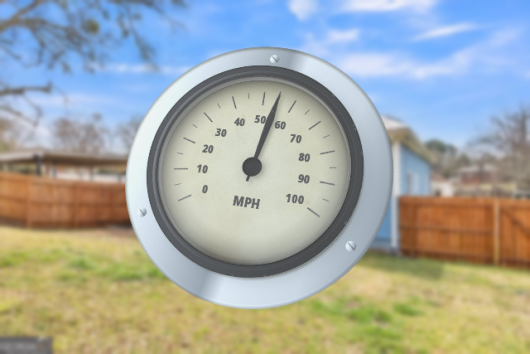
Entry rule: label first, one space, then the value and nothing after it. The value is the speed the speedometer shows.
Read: 55 mph
